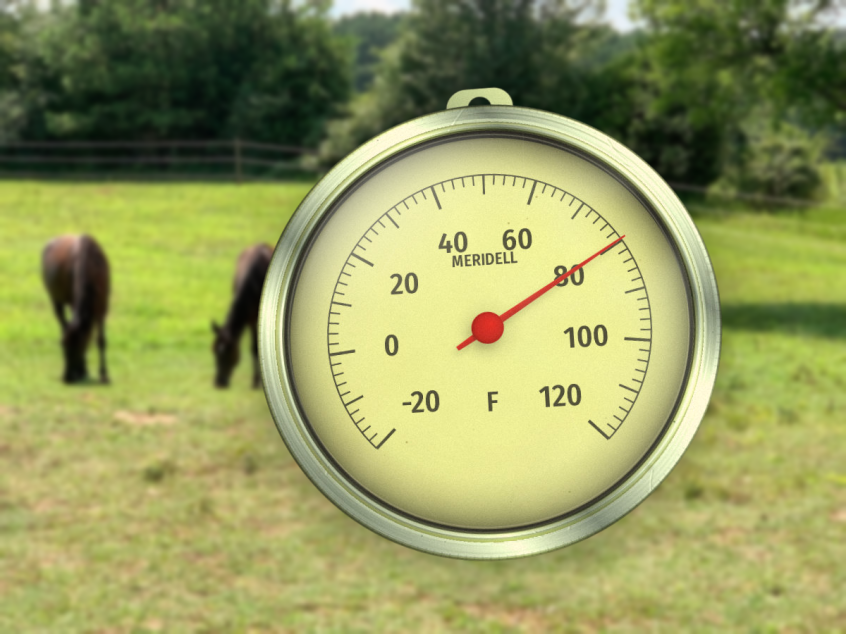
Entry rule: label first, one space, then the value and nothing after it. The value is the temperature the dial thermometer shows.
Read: 80 °F
